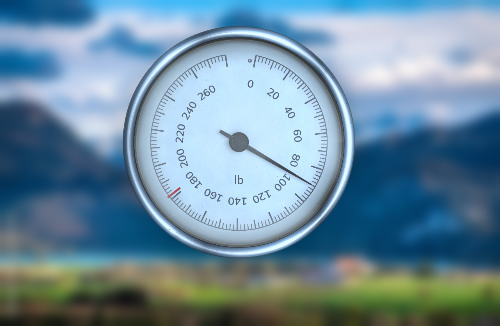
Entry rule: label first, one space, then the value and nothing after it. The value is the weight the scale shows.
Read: 90 lb
